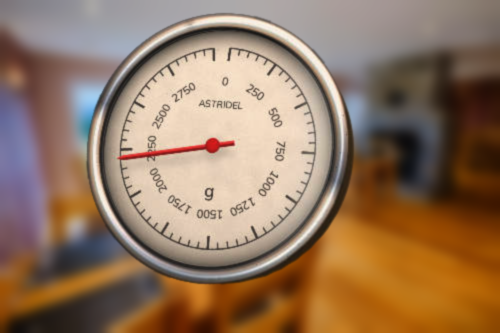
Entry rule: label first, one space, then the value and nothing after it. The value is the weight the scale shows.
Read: 2200 g
